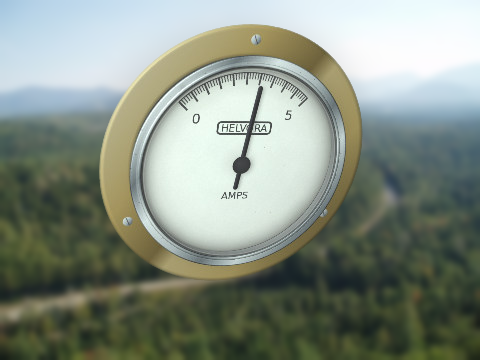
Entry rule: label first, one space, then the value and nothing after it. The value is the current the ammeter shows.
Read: 3 A
